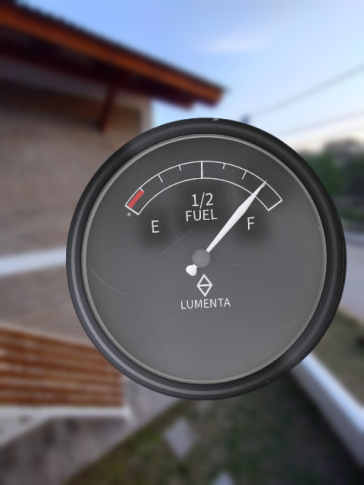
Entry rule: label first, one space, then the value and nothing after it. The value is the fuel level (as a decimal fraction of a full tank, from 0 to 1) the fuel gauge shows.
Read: 0.875
